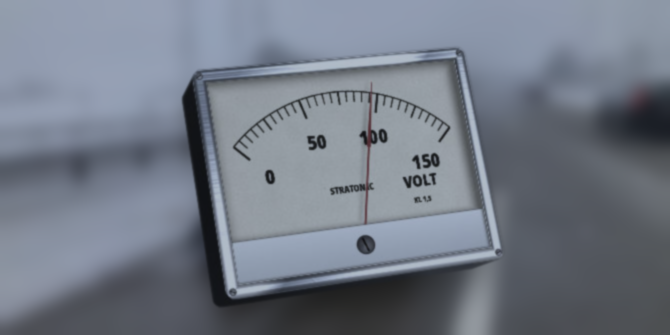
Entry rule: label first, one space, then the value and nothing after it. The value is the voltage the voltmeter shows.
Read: 95 V
